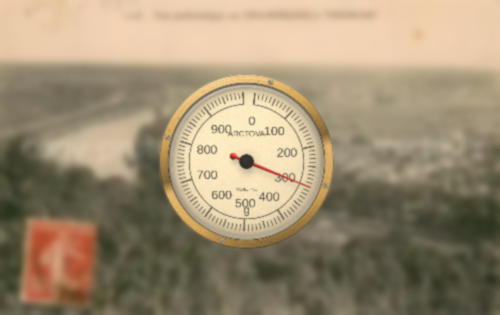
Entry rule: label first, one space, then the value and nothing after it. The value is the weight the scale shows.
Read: 300 g
